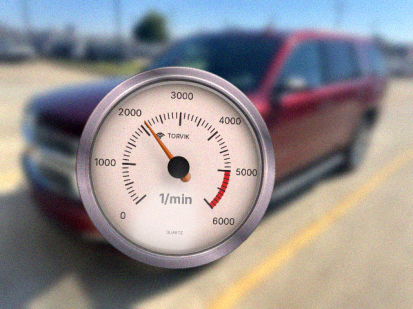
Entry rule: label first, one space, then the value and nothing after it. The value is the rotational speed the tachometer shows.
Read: 2100 rpm
